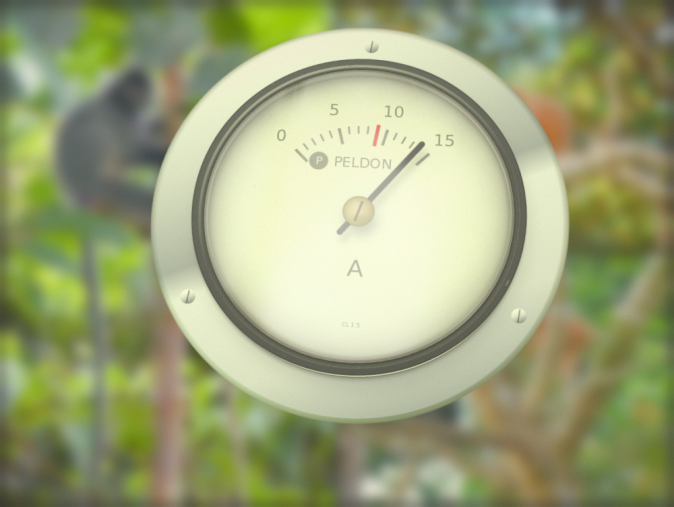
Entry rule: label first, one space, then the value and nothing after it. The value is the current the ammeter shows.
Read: 14 A
